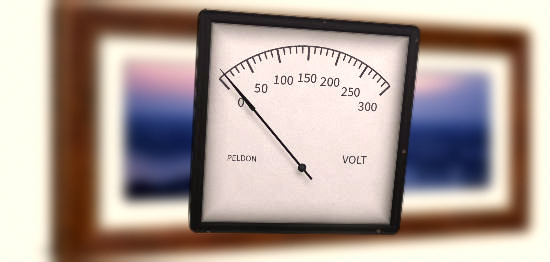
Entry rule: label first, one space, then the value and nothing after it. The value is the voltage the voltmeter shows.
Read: 10 V
